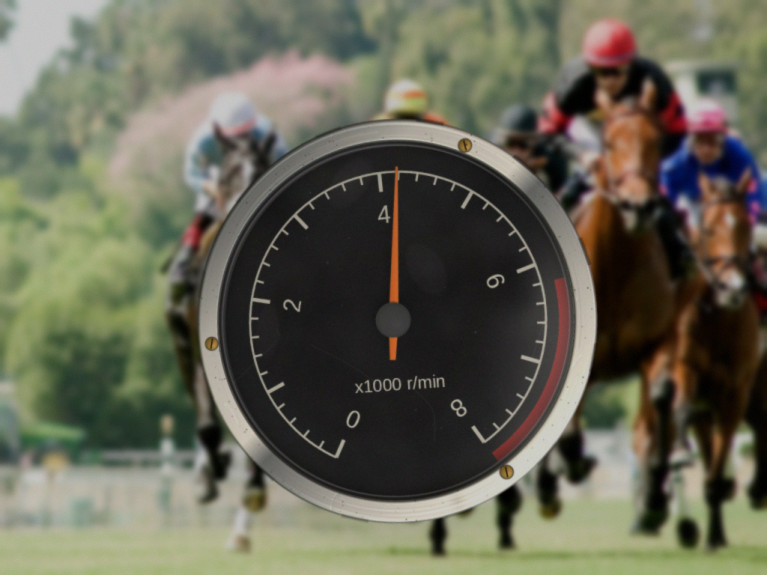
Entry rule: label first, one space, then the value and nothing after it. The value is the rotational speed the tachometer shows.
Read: 4200 rpm
